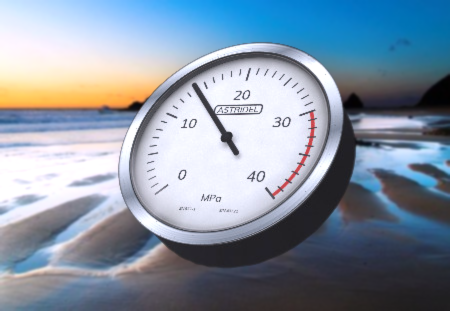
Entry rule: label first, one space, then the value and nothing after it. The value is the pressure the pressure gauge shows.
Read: 14 MPa
